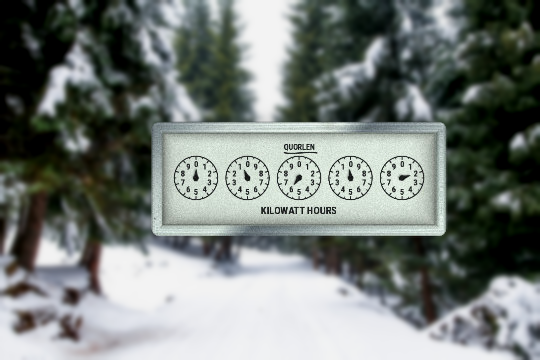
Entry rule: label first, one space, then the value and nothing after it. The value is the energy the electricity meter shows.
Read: 602 kWh
